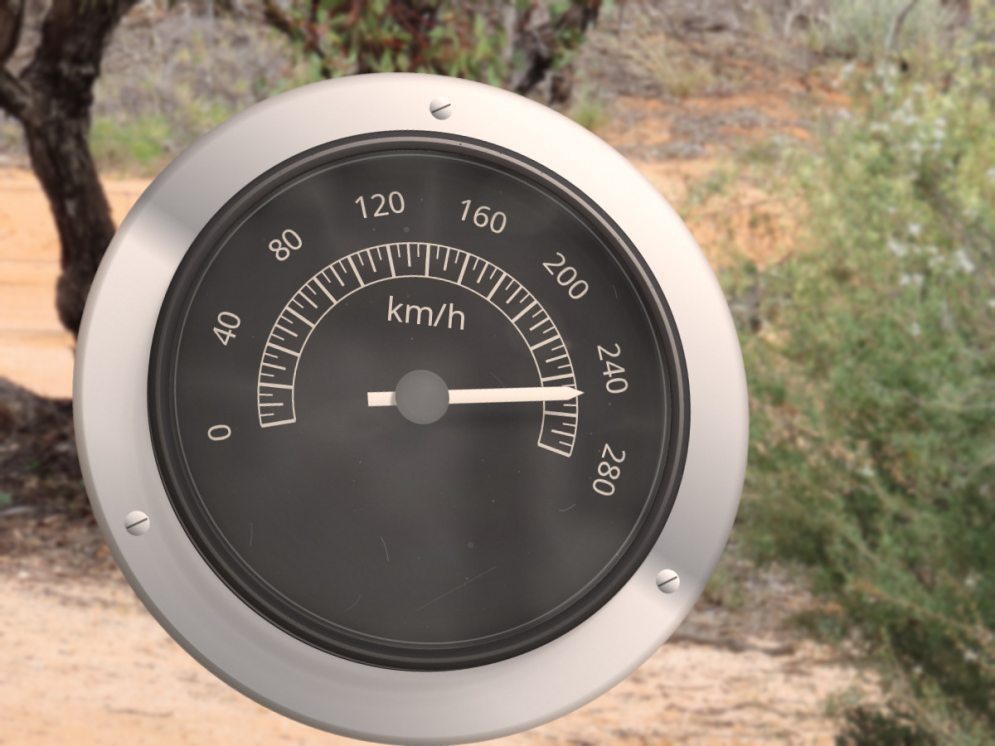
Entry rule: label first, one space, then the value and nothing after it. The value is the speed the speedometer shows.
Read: 250 km/h
